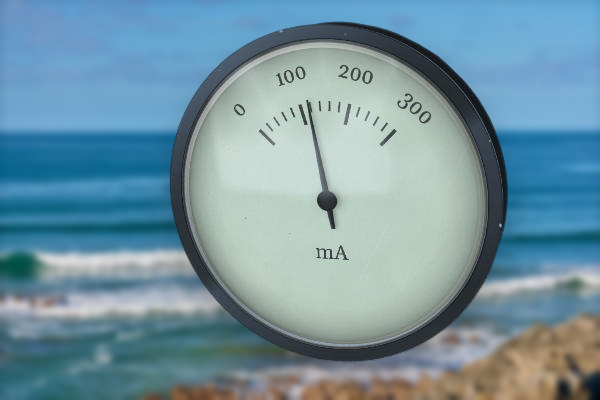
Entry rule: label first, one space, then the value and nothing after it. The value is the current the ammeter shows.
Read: 120 mA
